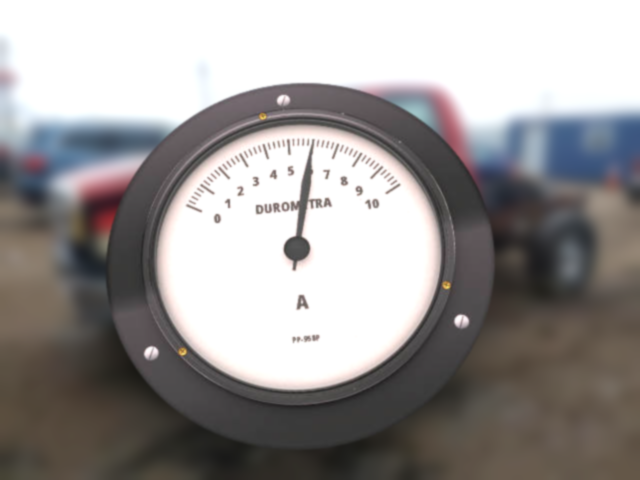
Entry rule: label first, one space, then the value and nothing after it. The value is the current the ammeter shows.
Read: 6 A
